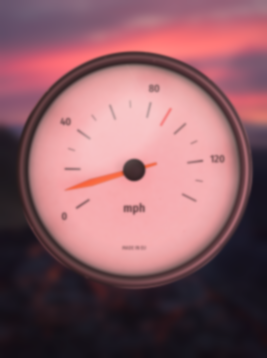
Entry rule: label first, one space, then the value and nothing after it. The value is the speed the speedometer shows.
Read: 10 mph
